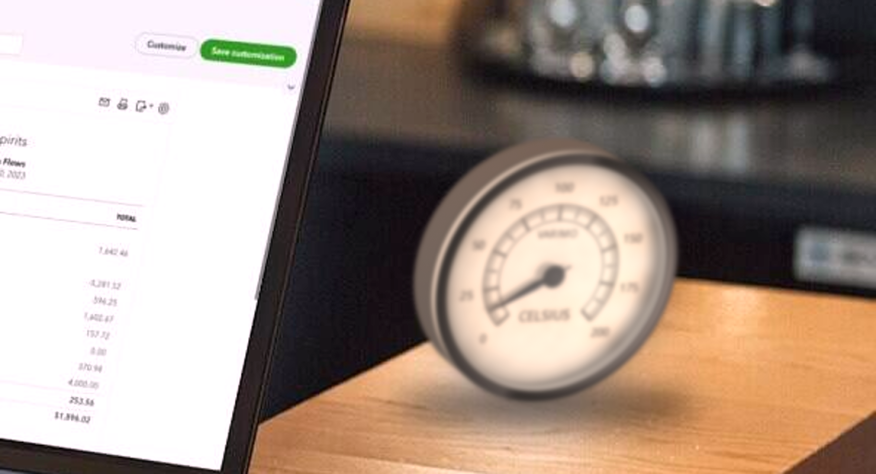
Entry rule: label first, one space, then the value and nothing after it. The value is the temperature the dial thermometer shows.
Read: 12.5 °C
